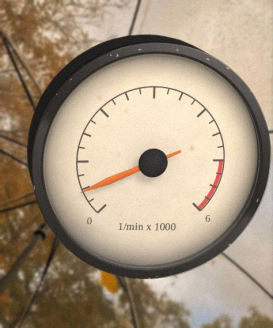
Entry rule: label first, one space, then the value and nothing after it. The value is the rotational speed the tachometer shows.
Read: 500 rpm
